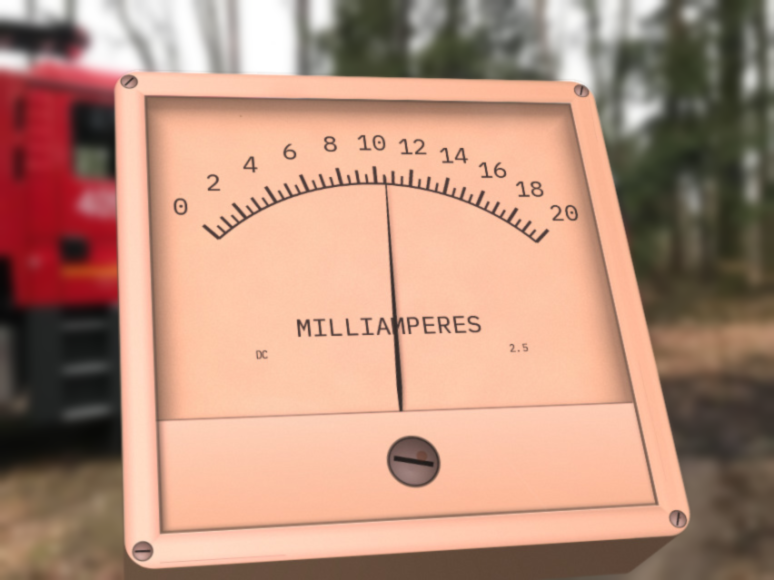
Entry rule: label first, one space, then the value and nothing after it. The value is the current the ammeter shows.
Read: 10.5 mA
